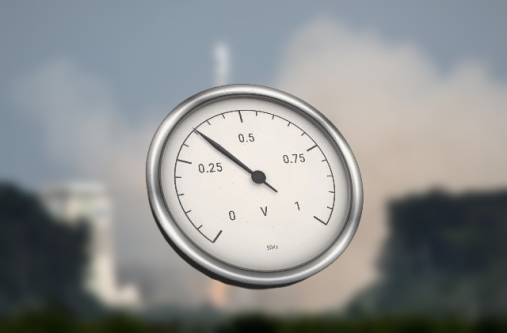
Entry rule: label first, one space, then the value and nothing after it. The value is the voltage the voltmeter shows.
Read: 0.35 V
